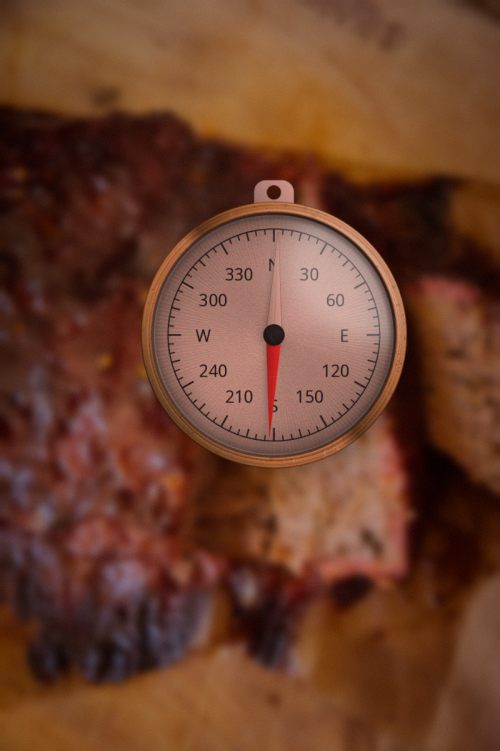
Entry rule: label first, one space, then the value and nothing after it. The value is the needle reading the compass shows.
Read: 182.5 °
